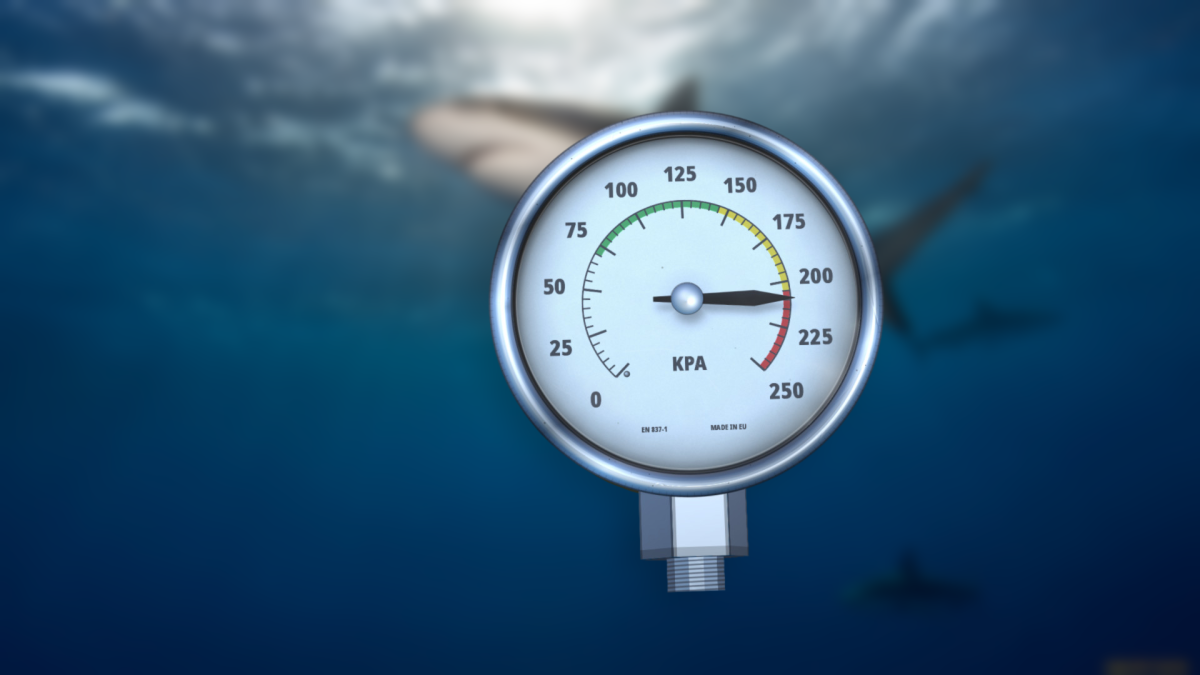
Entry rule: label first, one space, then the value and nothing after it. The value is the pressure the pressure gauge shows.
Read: 210 kPa
